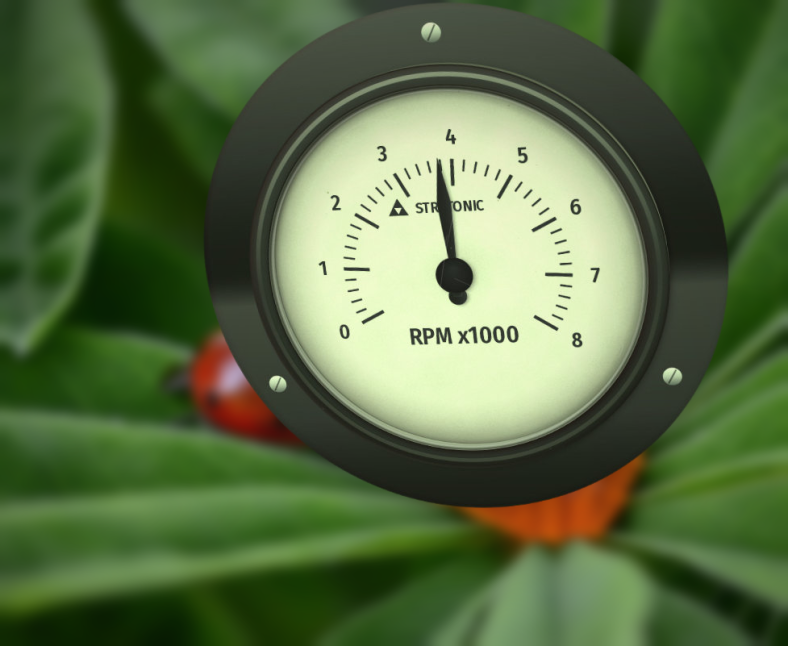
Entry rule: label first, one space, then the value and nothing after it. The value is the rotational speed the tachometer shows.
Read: 3800 rpm
